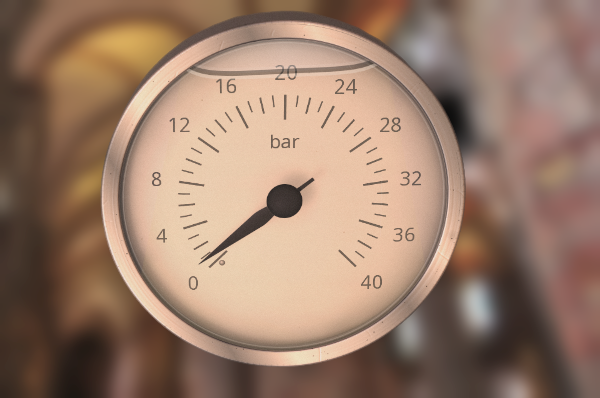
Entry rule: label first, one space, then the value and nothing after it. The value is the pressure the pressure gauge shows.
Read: 1 bar
